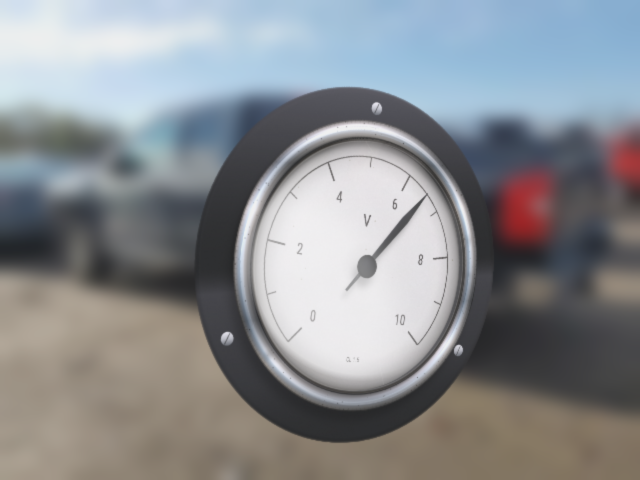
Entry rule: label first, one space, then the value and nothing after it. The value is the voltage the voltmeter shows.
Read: 6.5 V
